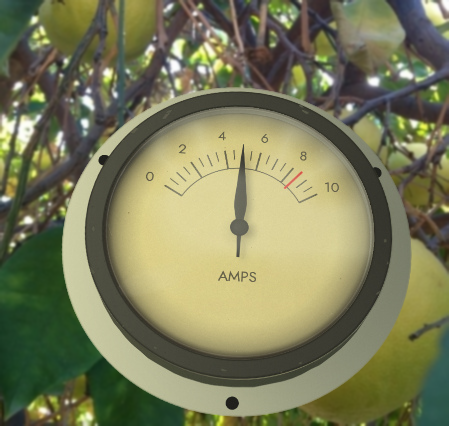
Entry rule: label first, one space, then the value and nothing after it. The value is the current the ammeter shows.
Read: 5 A
